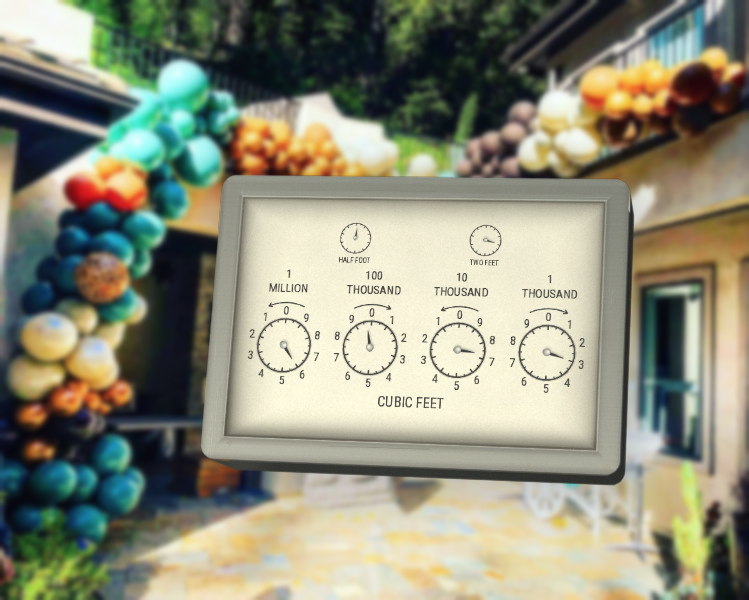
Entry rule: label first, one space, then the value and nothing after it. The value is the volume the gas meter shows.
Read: 597300 ft³
